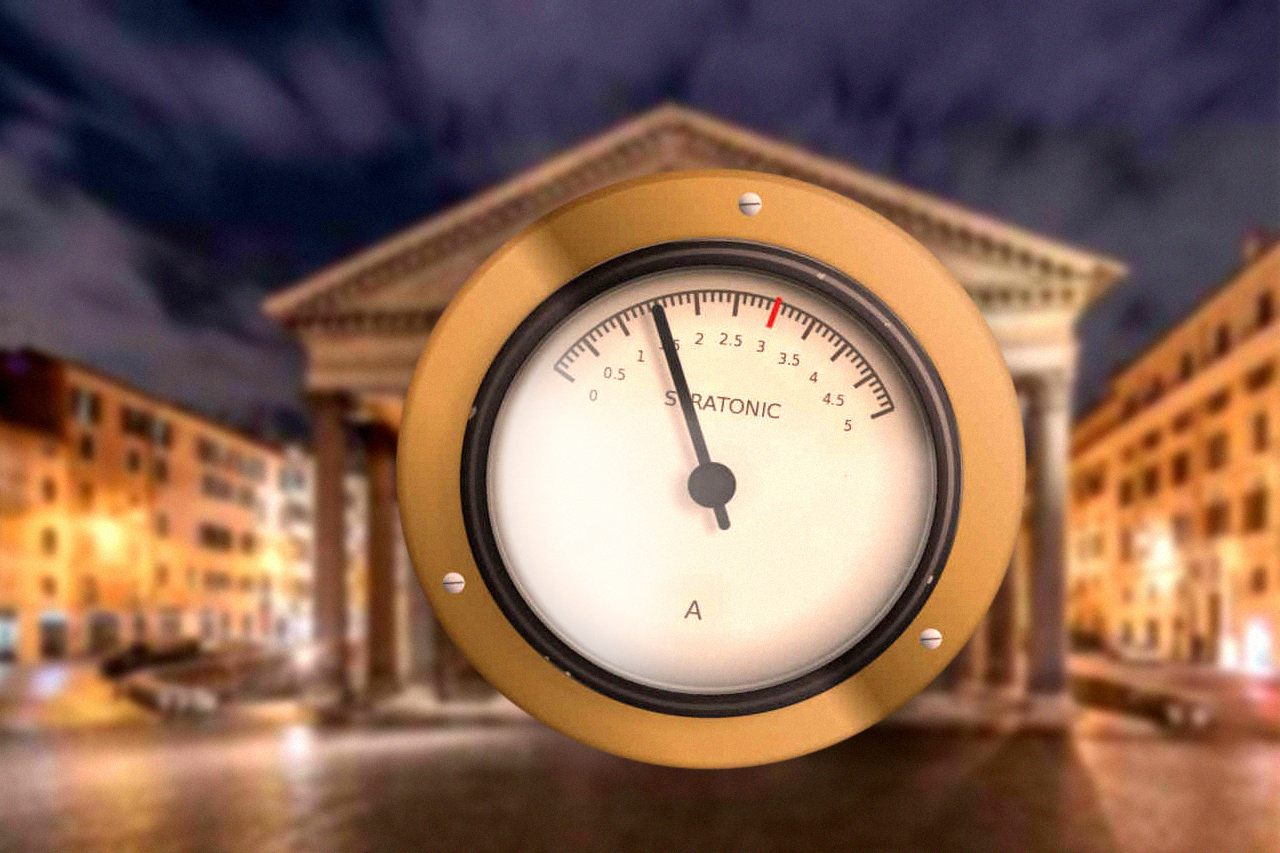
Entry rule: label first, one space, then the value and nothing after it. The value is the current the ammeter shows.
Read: 1.5 A
